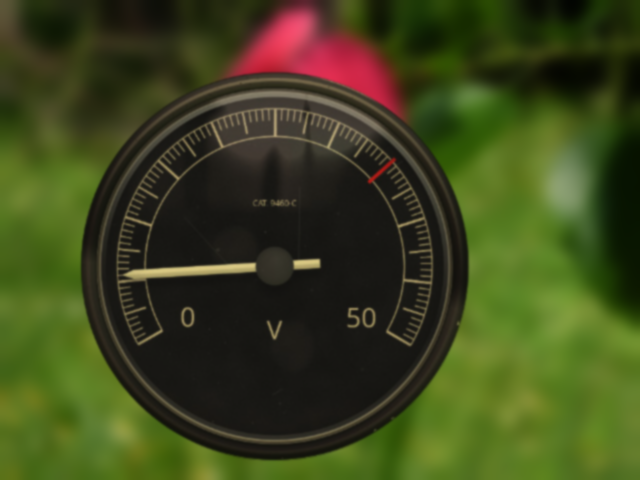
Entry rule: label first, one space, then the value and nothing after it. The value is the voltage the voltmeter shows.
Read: 5.5 V
